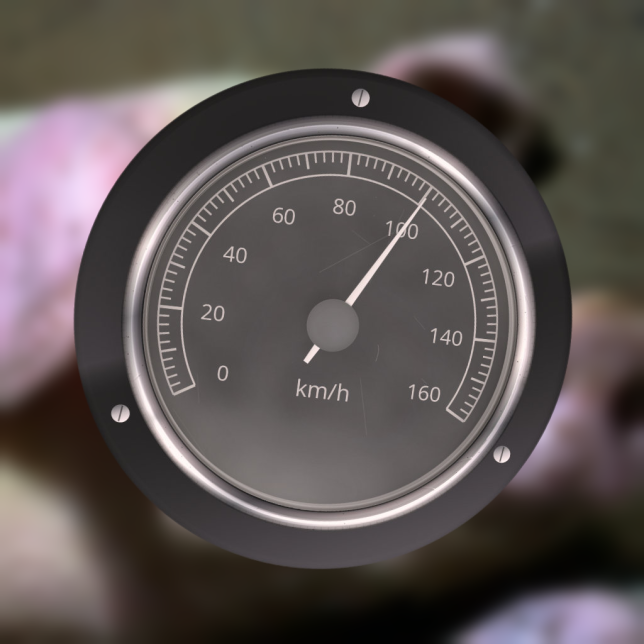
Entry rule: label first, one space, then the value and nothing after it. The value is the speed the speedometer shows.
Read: 100 km/h
